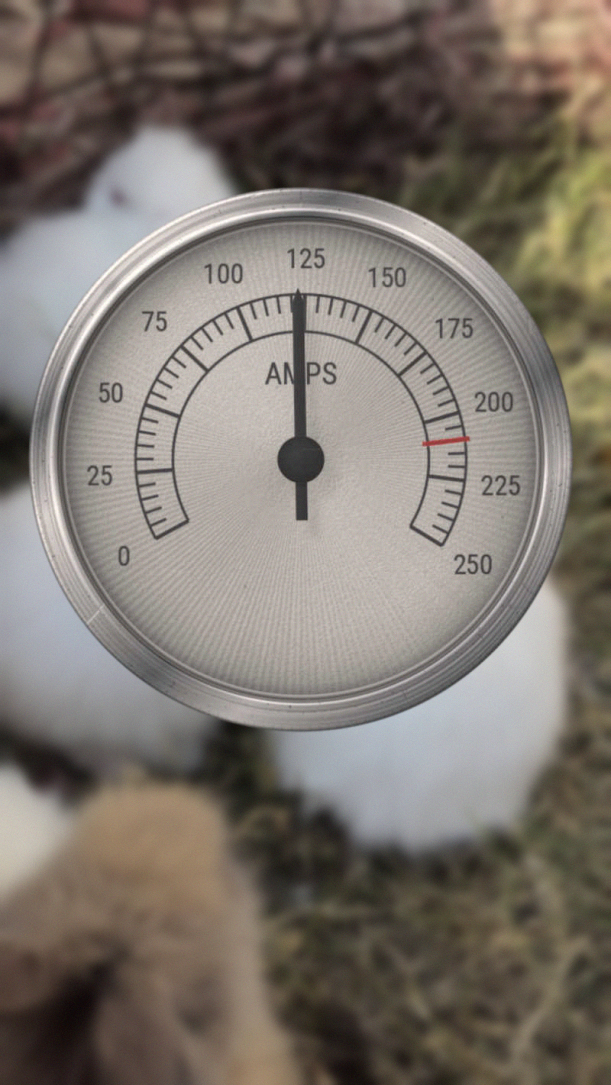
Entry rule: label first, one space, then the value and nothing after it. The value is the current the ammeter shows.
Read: 122.5 A
